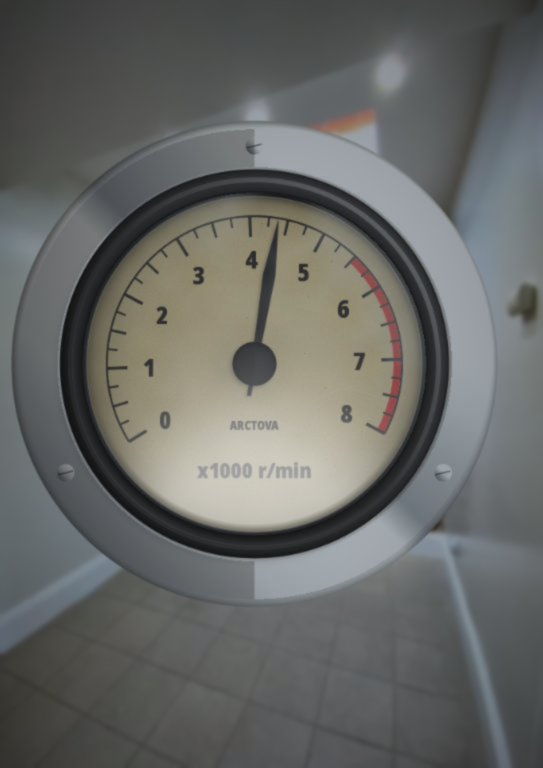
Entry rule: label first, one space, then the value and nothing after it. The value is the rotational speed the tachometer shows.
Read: 4375 rpm
